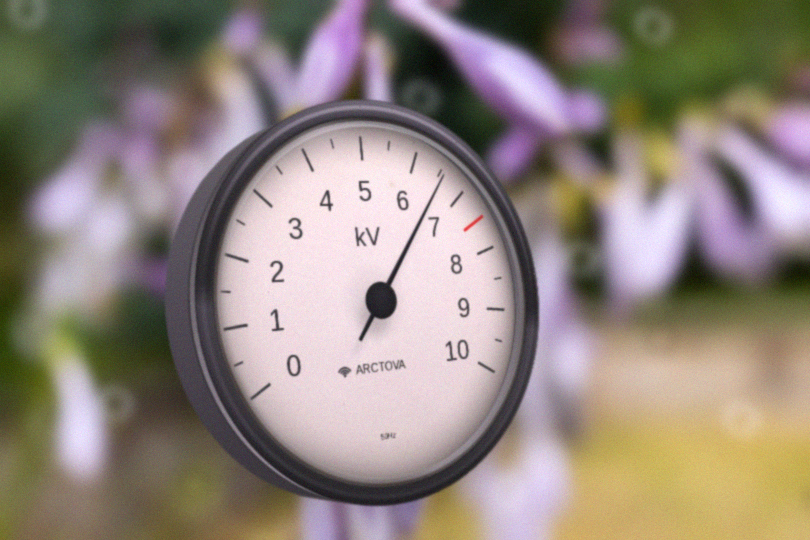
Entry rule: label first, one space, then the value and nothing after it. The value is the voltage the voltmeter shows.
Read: 6.5 kV
